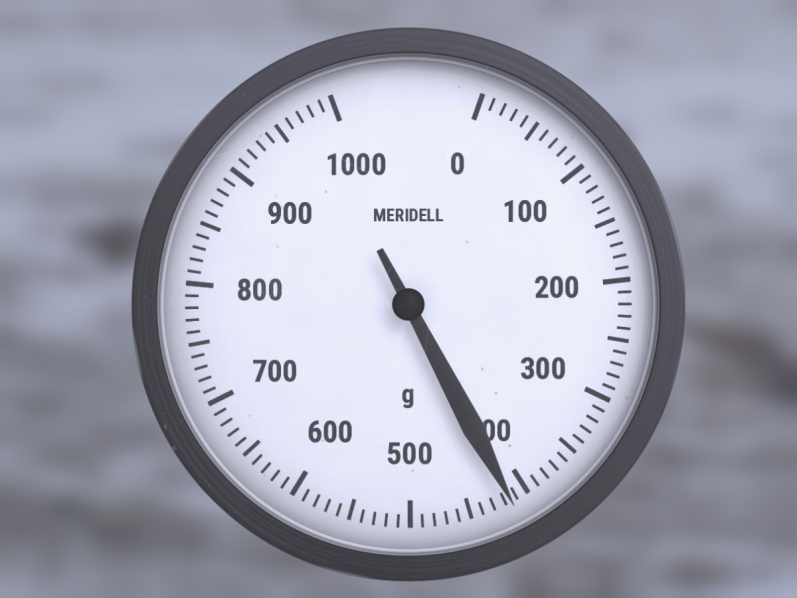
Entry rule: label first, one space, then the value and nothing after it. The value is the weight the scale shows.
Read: 415 g
